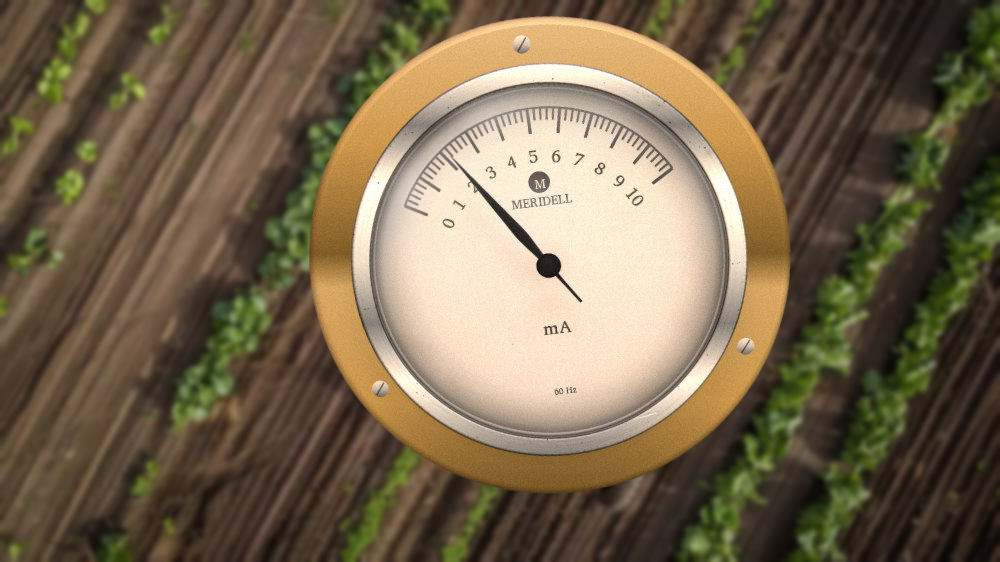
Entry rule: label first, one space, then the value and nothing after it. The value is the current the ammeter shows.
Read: 2.2 mA
